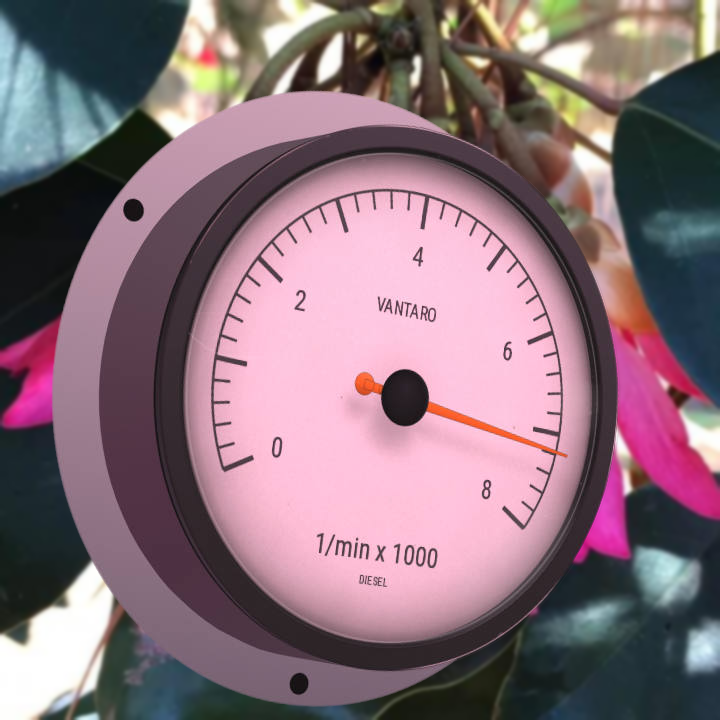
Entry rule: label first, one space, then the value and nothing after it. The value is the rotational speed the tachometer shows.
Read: 7200 rpm
